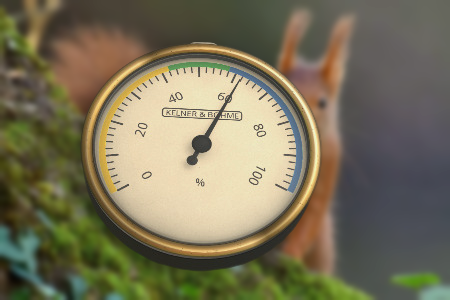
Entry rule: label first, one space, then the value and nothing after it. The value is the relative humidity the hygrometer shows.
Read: 62 %
